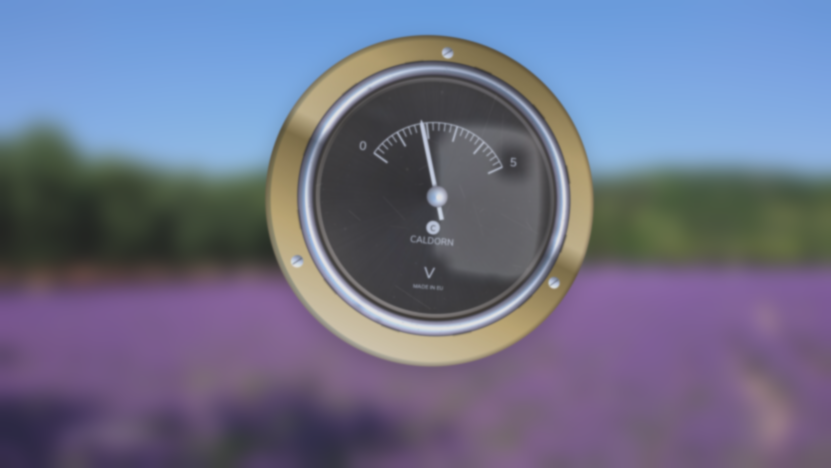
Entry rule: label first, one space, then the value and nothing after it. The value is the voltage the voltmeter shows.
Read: 1.8 V
